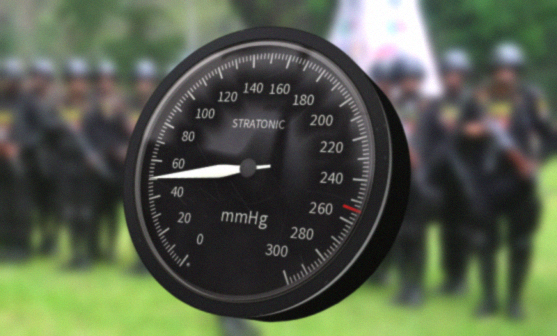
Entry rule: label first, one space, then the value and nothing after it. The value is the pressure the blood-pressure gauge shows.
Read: 50 mmHg
